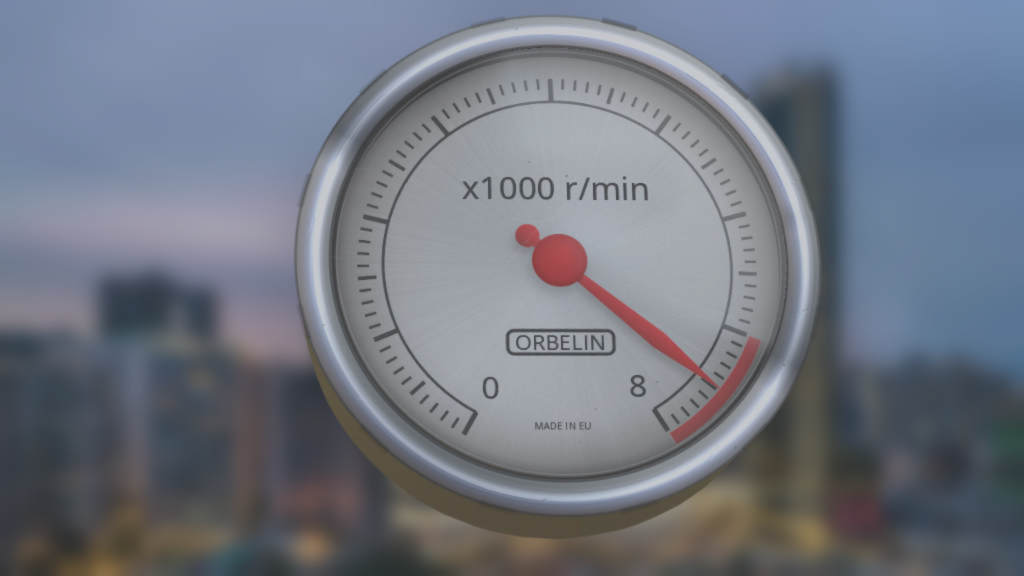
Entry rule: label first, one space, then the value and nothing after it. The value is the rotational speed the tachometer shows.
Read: 7500 rpm
